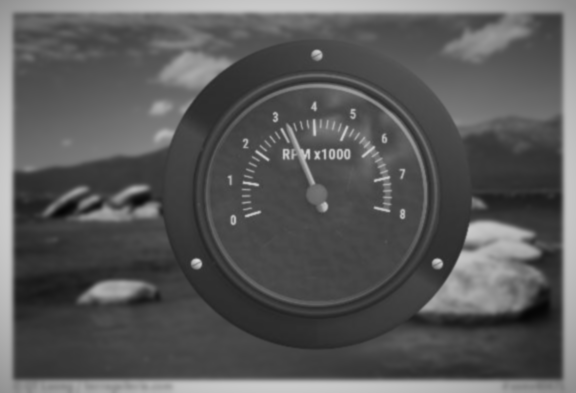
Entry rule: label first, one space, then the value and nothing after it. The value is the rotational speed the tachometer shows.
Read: 3200 rpm
